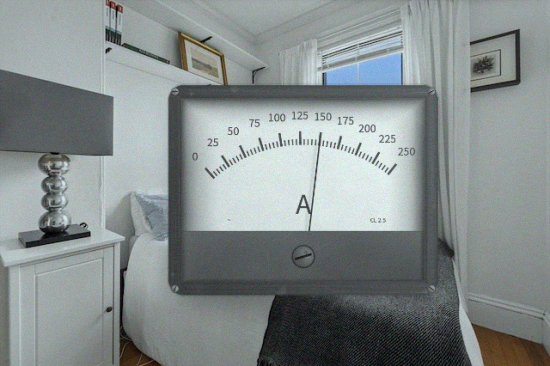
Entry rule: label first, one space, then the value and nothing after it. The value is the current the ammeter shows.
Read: 150 A
